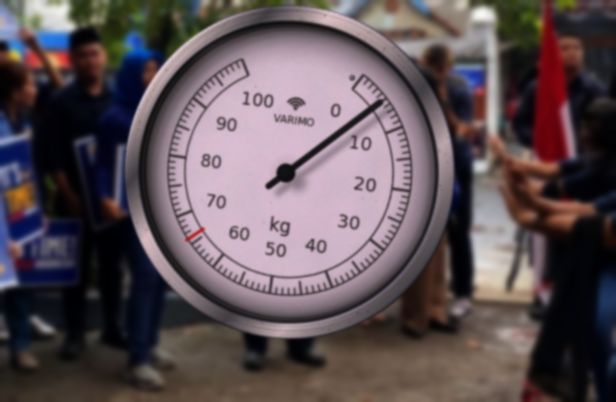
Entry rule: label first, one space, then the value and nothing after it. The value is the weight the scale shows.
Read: 5 kg
